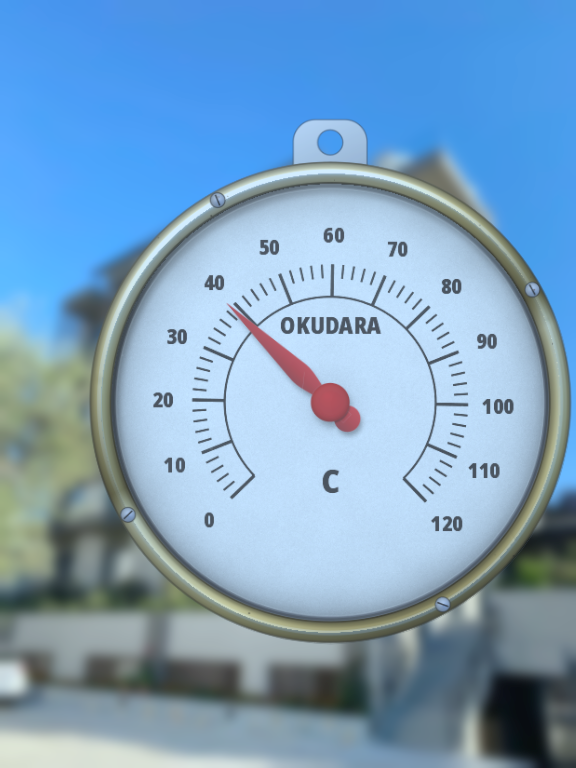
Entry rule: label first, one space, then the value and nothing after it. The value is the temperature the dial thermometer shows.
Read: 39 °C
